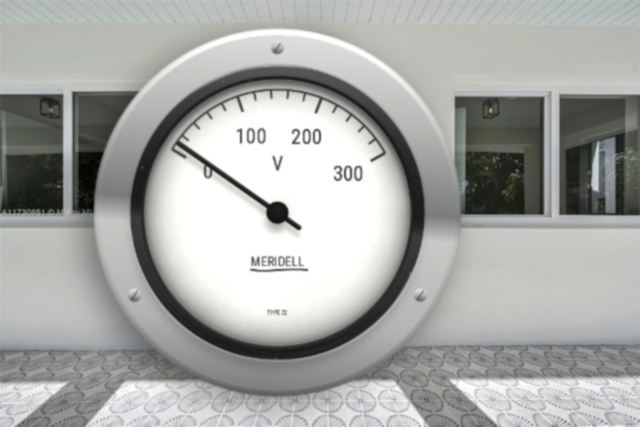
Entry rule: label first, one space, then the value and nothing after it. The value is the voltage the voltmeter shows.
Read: 10 V
